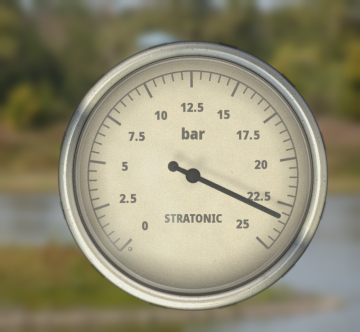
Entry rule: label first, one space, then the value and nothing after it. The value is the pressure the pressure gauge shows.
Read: 23.25 bar
